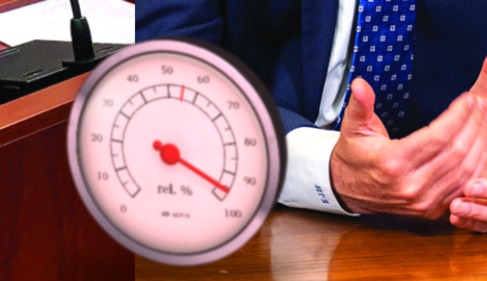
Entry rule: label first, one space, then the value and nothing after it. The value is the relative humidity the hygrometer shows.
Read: 95 %
